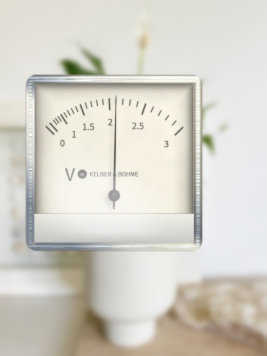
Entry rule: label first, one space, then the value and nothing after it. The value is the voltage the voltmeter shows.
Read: 2.1 V
